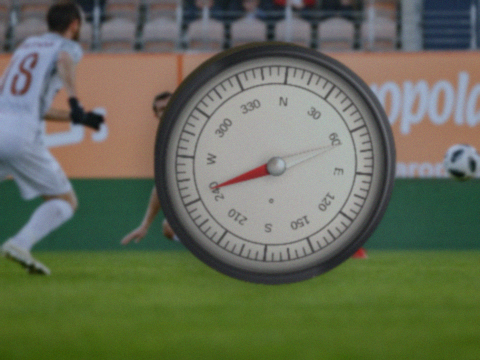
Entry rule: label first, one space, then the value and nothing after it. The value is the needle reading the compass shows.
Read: 245 °
